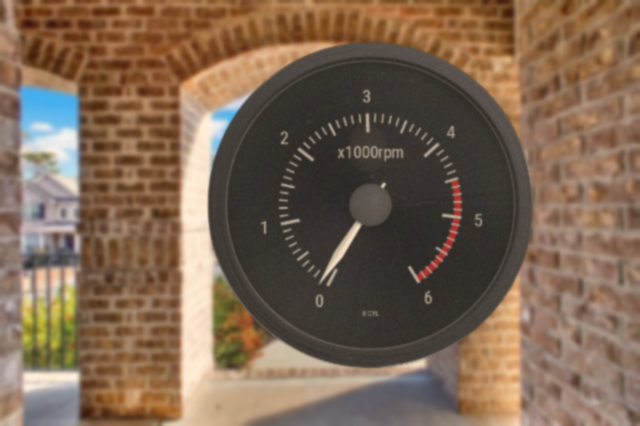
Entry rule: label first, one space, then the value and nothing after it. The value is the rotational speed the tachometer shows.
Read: 100 rpm
